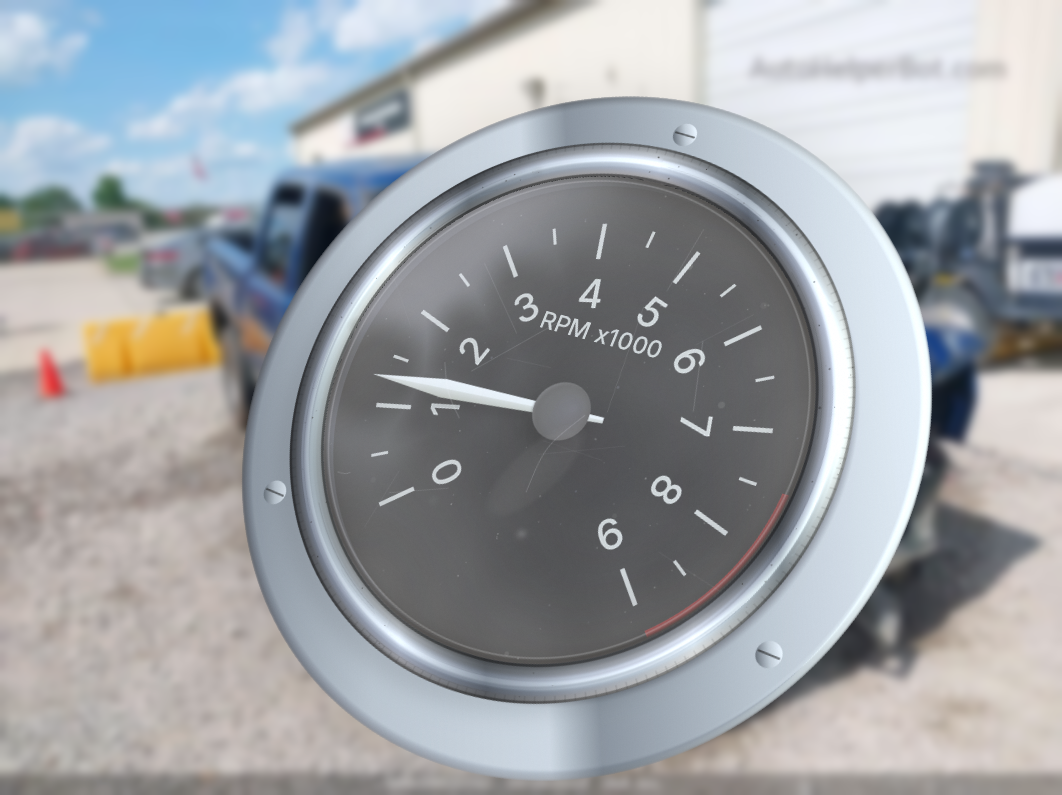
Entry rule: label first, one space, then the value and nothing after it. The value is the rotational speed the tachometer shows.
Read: 1250 rpm
